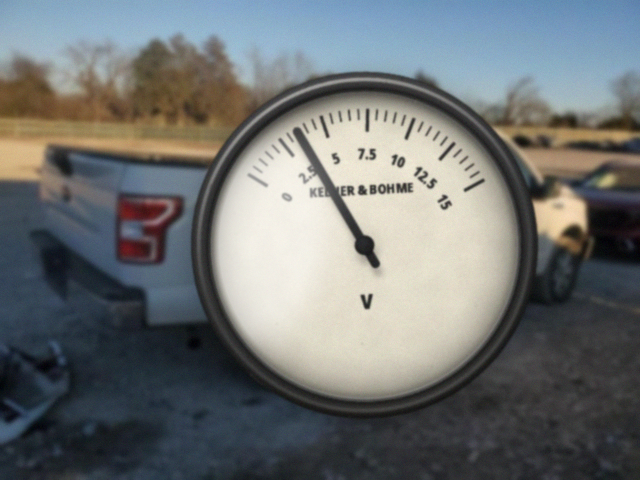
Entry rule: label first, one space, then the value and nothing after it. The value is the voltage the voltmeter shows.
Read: 3.5 V
